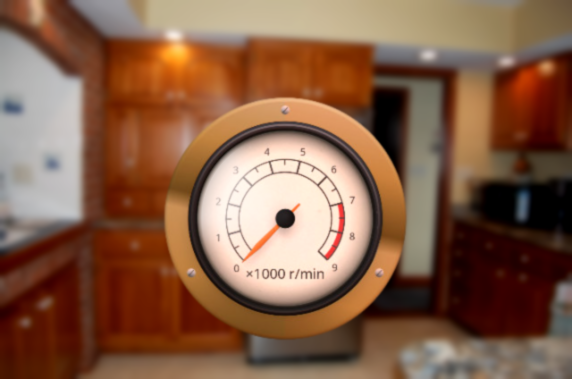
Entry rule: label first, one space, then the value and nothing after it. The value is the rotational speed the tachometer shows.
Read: 0 rpm
